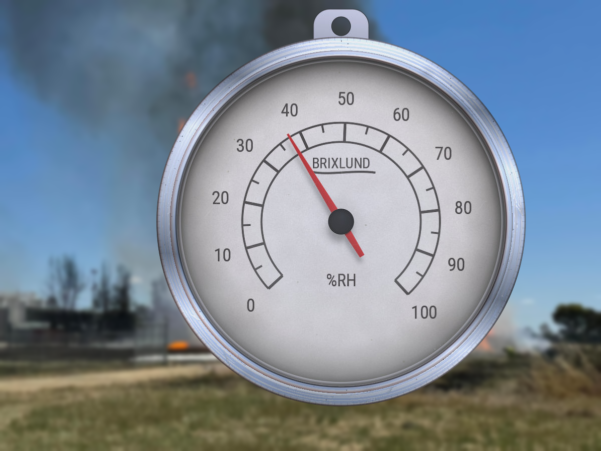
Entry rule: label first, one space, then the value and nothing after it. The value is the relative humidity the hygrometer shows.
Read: 37.5 %
